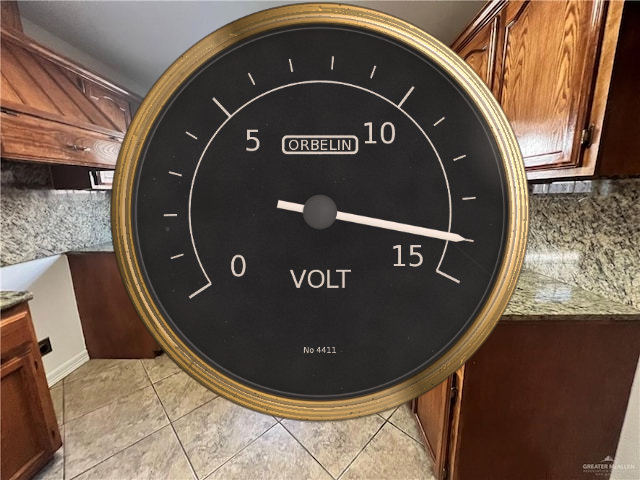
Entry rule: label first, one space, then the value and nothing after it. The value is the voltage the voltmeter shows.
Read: 14 V
